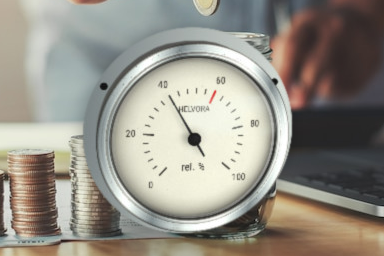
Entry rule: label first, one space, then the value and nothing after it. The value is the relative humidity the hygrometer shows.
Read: 40 %
